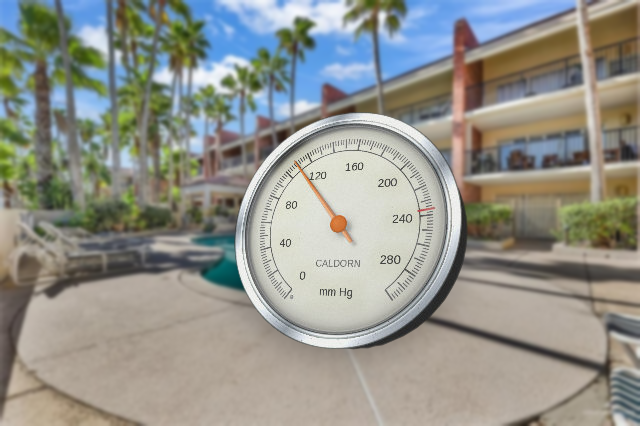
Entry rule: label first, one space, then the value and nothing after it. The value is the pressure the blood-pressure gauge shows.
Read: 110 mmHg
